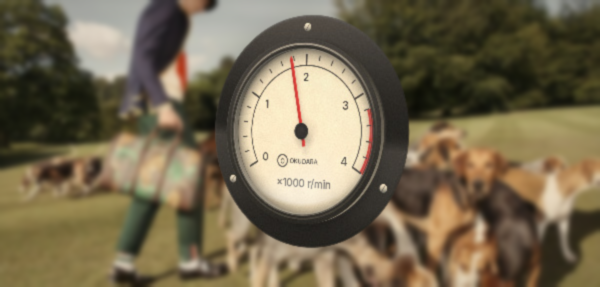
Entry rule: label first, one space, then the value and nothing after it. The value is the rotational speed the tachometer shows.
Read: 1800 rpm
